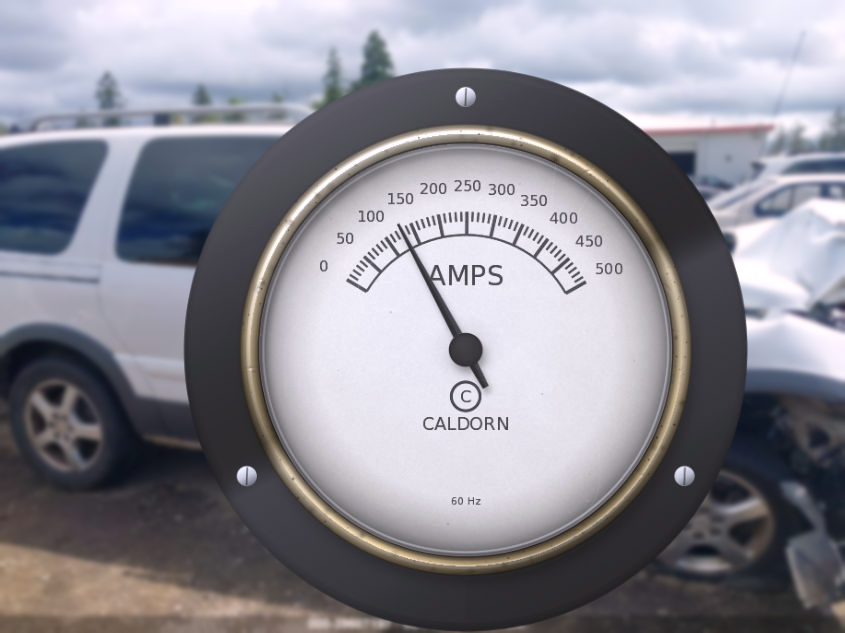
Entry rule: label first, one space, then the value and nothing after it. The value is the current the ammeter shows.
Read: 130 A
